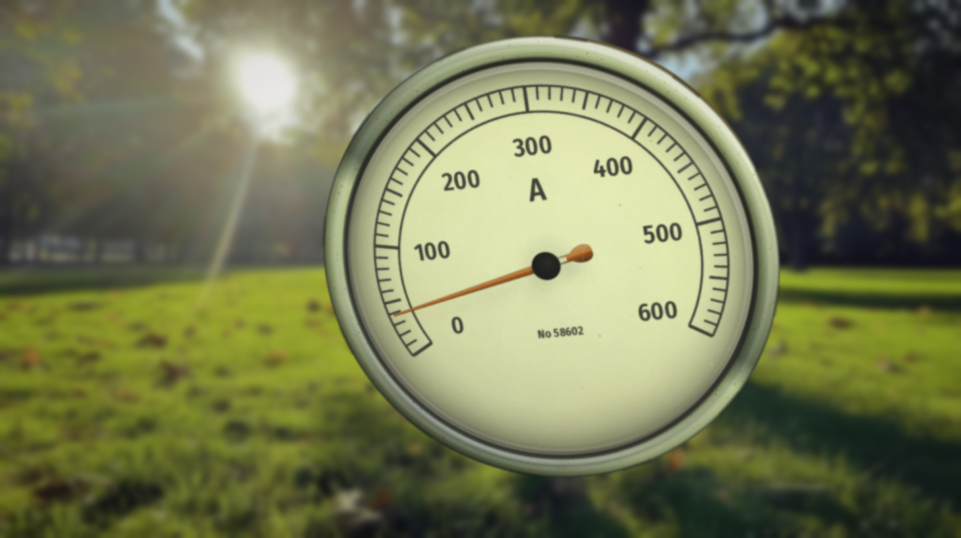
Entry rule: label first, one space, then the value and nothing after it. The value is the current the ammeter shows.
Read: 40 A
